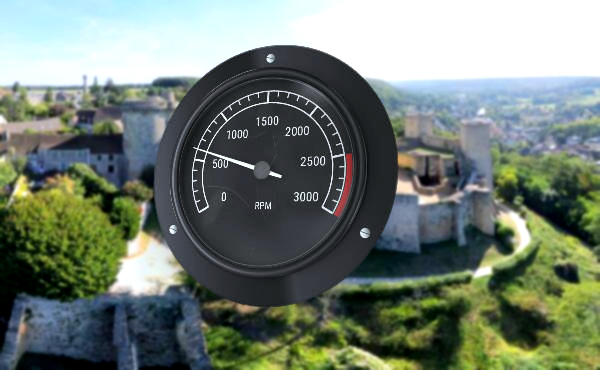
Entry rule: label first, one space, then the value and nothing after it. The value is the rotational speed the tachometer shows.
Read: 600 rpm
